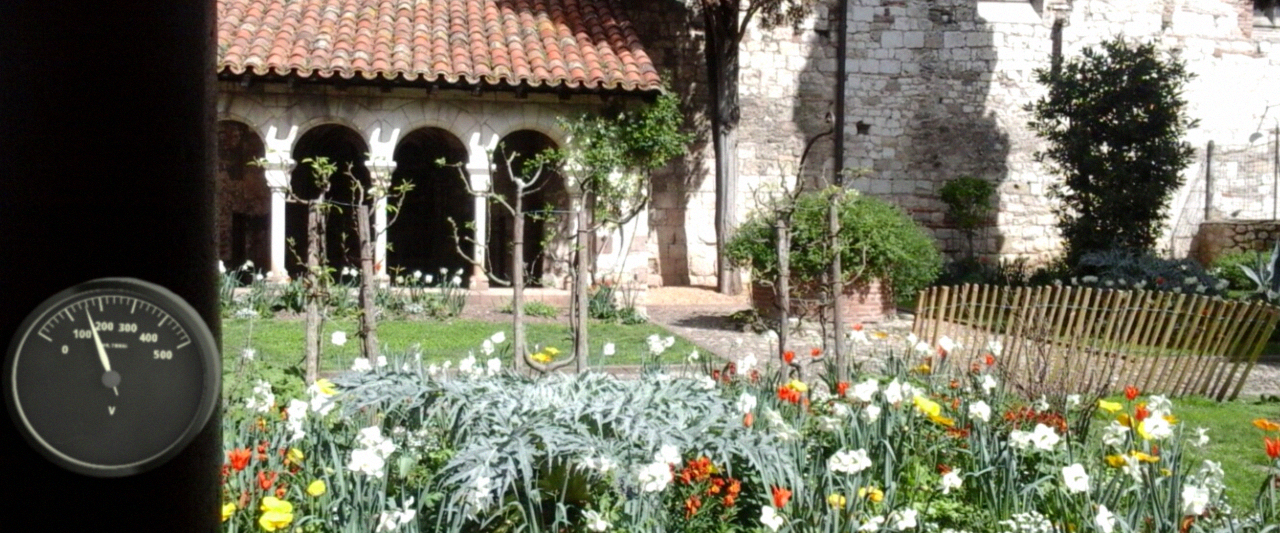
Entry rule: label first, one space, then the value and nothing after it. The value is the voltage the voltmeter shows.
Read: 160 V
